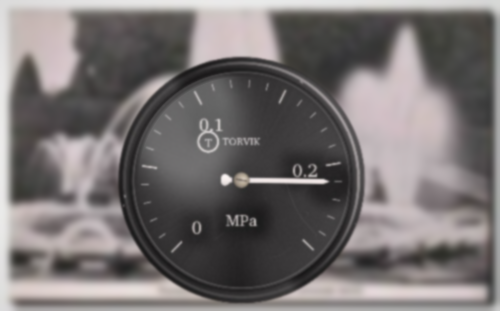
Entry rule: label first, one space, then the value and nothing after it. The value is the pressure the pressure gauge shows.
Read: 0.21 MPa
